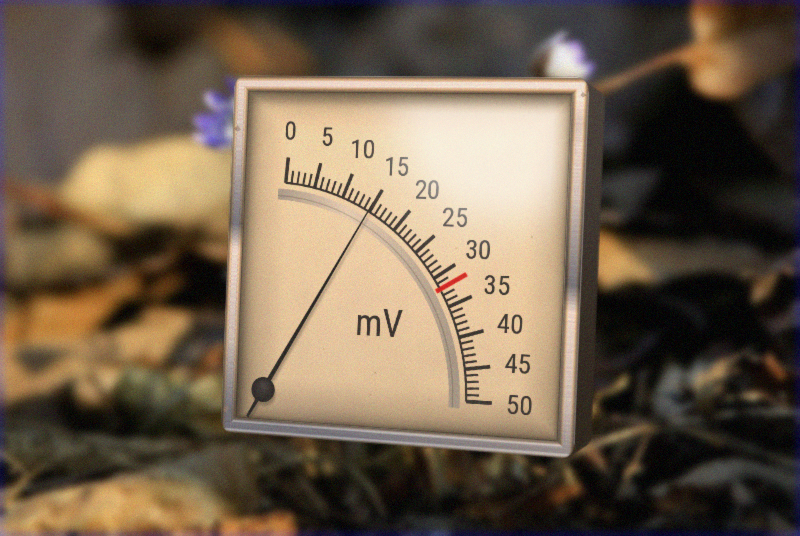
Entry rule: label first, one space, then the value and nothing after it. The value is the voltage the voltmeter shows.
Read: 15 mV
